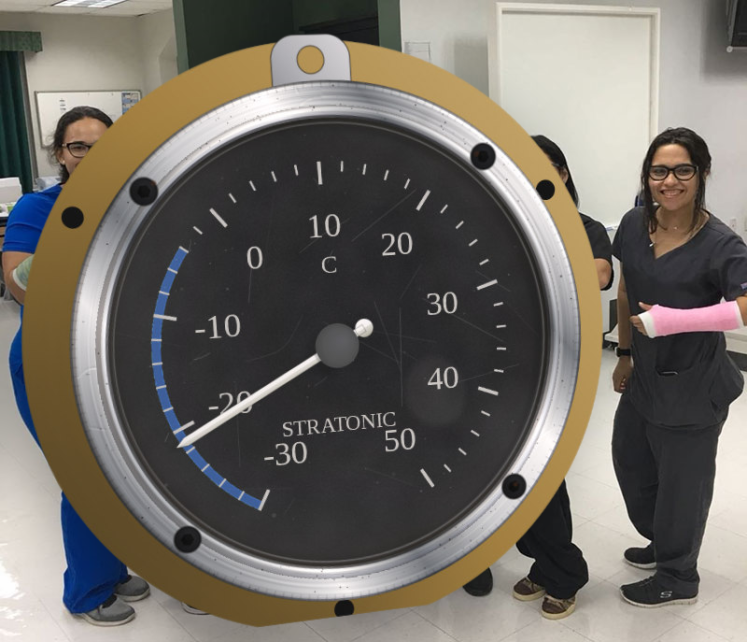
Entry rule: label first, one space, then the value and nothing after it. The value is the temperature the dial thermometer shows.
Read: -21 °C
